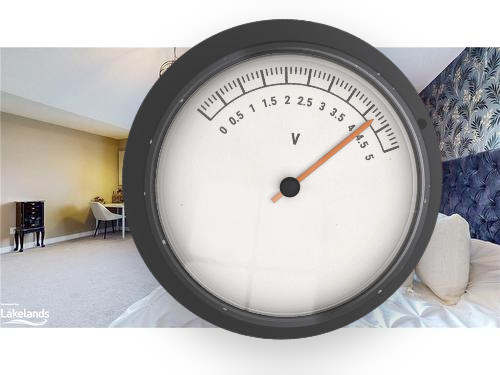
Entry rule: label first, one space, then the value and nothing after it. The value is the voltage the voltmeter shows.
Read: 4.2 V
